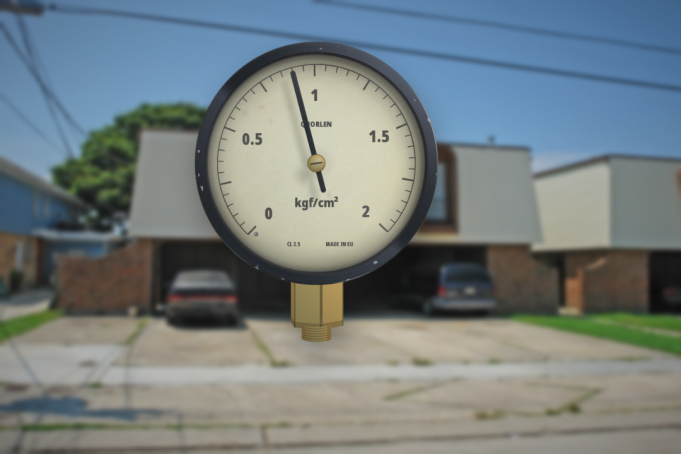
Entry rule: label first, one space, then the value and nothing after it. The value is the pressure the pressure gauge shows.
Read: 0.9 kg/cm²
